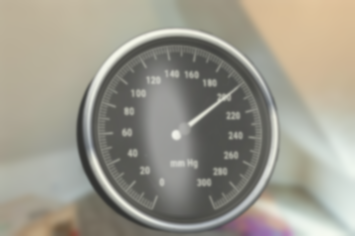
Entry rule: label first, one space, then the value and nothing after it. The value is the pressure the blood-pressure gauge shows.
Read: 200 mmHg
